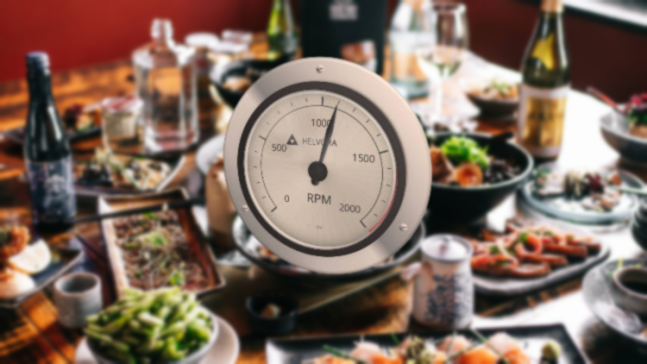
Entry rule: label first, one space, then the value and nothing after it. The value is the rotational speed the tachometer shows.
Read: 1100 rpm
